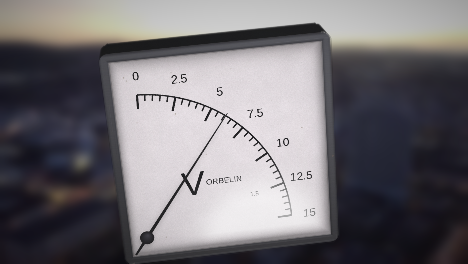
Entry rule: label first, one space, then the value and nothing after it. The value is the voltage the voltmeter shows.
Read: 6 V
